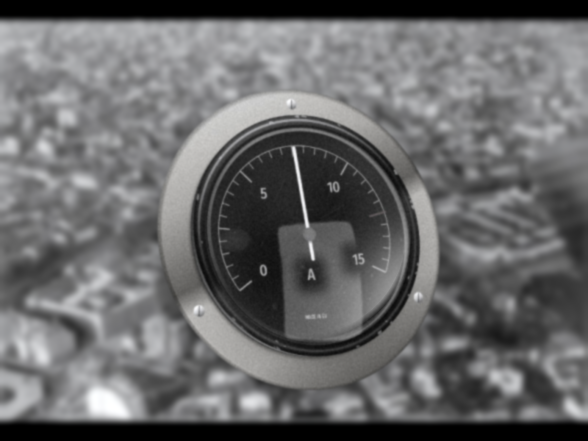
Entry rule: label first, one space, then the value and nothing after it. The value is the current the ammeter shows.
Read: 7.5 A
